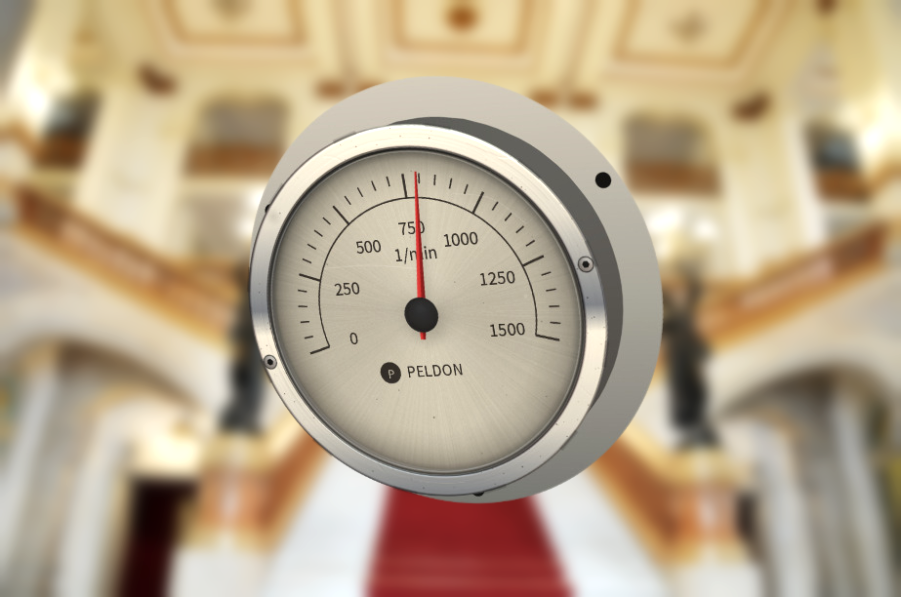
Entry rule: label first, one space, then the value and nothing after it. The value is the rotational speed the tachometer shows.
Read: 800 rpm
